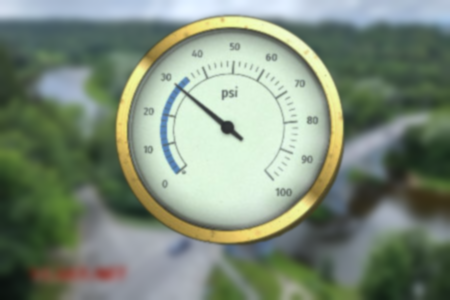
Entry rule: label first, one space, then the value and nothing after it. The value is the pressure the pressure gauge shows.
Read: 30 psi
